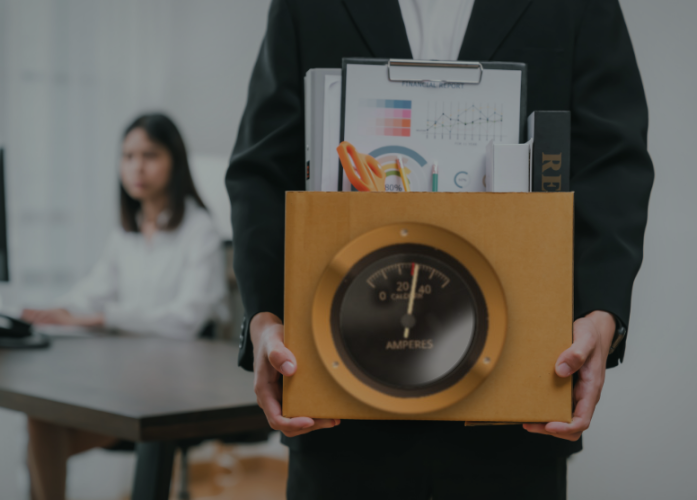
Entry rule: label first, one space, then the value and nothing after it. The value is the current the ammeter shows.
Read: 30 A
